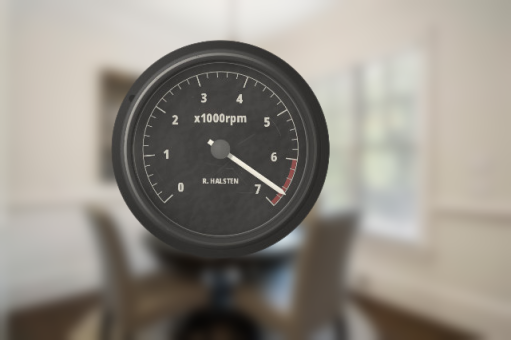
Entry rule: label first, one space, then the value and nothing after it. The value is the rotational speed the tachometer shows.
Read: 6700 rpm
